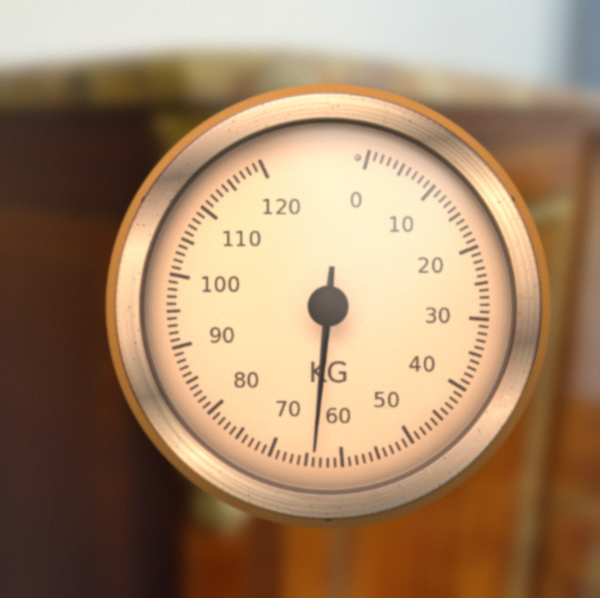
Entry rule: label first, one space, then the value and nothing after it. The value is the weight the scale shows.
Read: 64 kg
